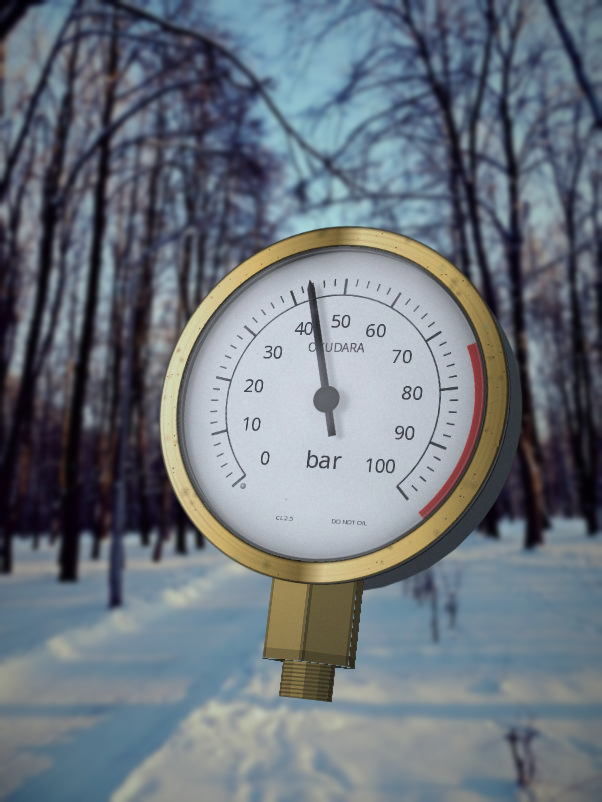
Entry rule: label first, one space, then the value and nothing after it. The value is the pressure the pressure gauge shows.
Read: 44 bar
